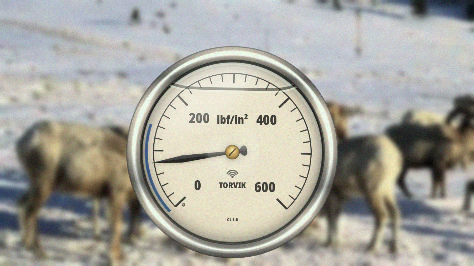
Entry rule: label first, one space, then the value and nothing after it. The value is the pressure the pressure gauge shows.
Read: 80 psi
